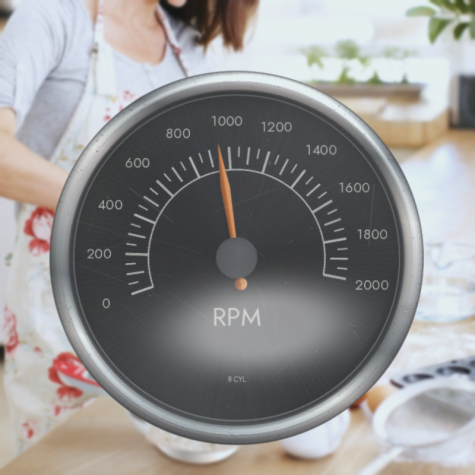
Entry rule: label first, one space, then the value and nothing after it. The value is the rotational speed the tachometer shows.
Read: 950 rpm
